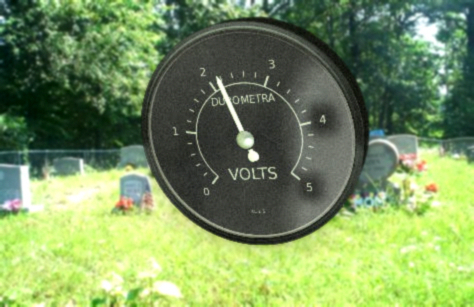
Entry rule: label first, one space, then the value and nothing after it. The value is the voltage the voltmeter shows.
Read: 2.2 V
